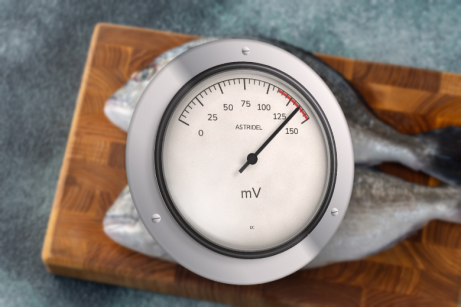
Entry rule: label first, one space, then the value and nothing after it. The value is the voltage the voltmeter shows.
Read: 135 mV
